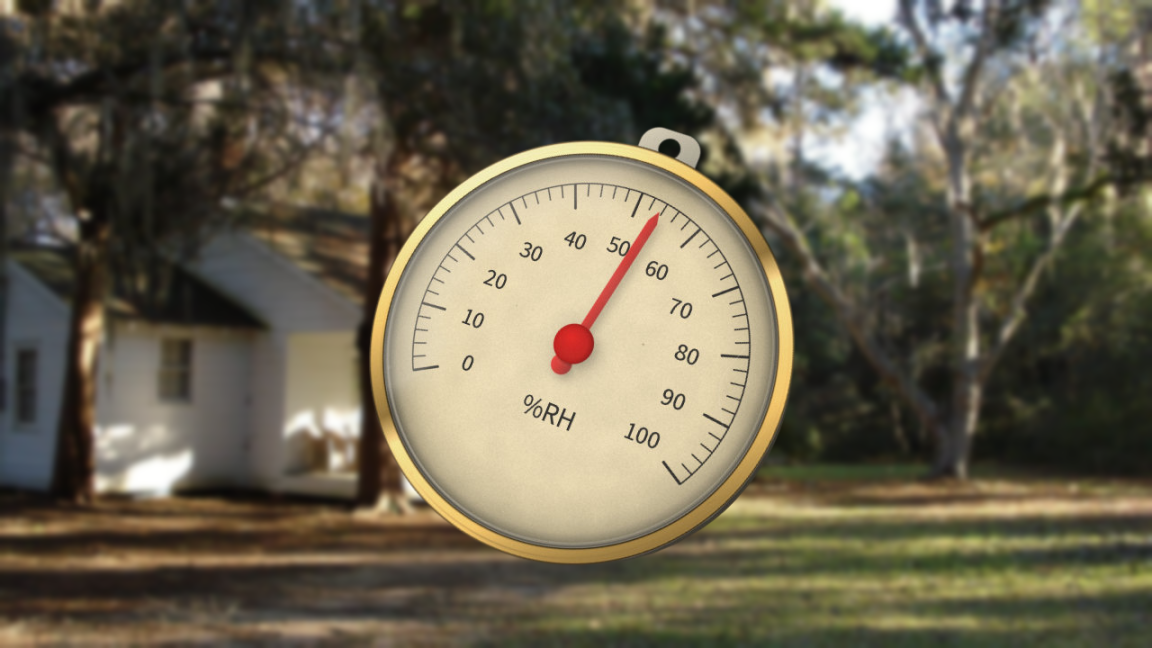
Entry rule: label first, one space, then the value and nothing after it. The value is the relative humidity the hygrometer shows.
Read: 54 %
